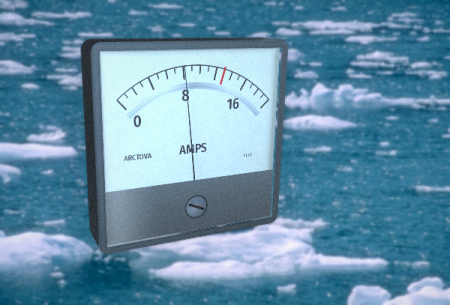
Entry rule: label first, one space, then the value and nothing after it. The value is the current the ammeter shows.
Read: 8 A
